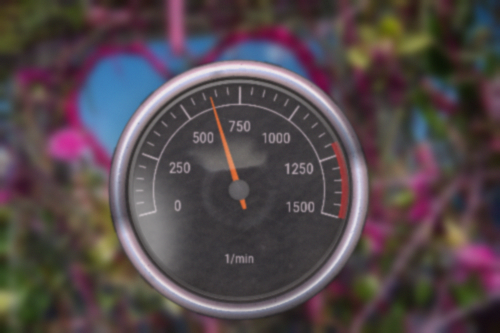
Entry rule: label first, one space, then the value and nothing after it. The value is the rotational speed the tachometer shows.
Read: 625 rpm
